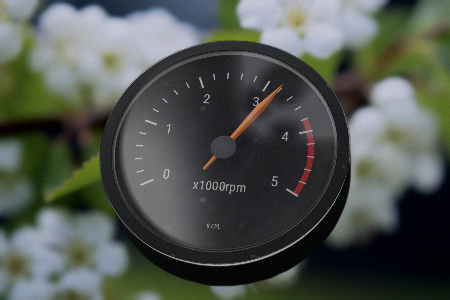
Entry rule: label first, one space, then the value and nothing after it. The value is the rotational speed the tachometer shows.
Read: 3200 rpm
